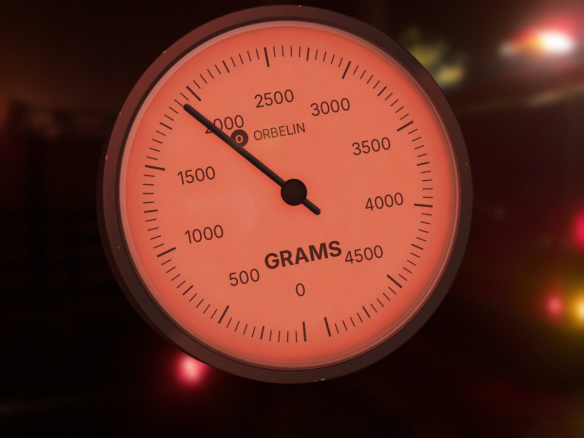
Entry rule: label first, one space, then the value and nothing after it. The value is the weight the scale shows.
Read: 1900 g
